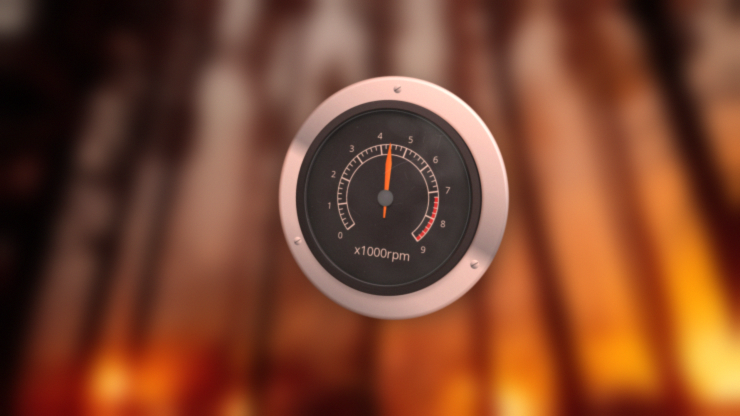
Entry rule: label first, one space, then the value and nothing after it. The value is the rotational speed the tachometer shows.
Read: 4400 rpm
